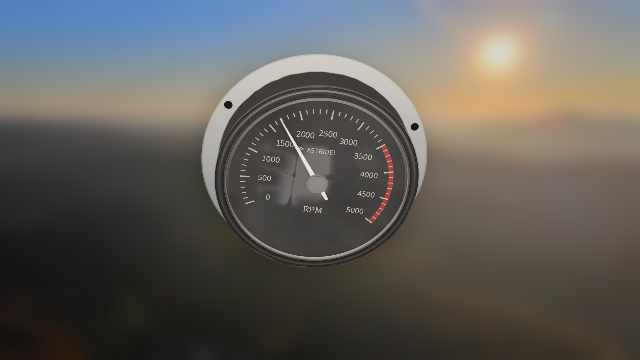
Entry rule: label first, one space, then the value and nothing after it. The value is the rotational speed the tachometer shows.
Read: 1700 rpm
